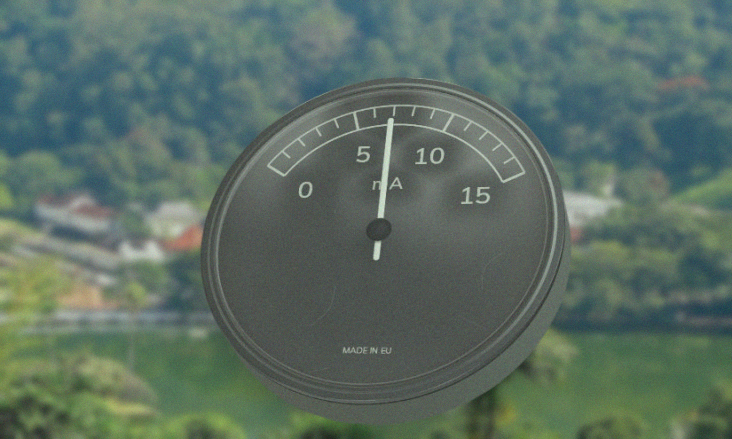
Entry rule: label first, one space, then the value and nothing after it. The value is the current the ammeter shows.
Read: 7 mA
